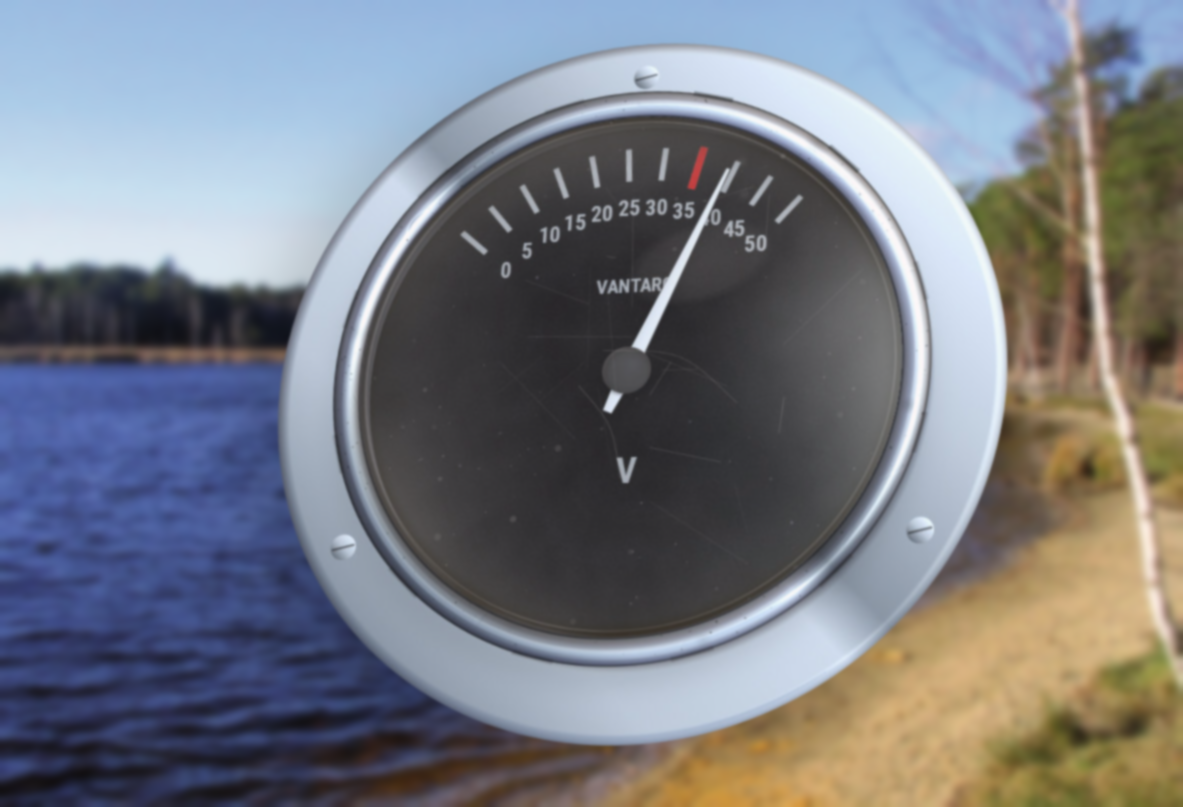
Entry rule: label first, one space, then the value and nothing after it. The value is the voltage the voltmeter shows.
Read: 40 V
